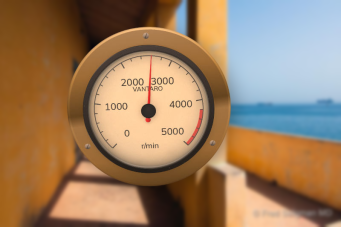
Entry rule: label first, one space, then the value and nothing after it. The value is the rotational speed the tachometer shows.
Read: 2600 rpm
